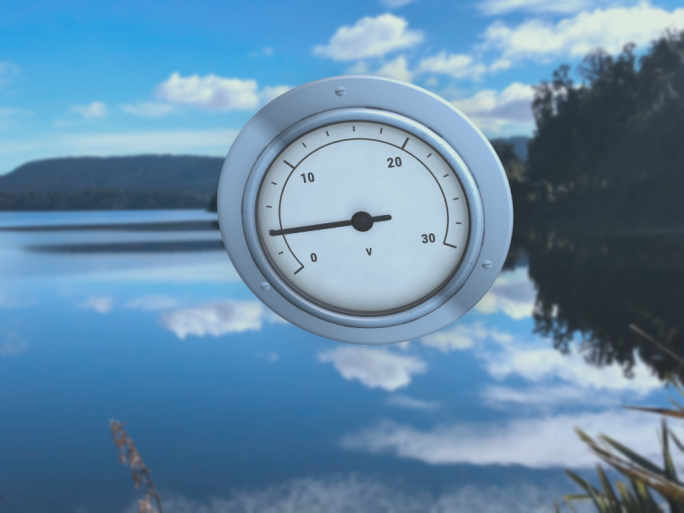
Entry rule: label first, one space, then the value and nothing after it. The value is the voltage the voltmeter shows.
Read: 4 V
